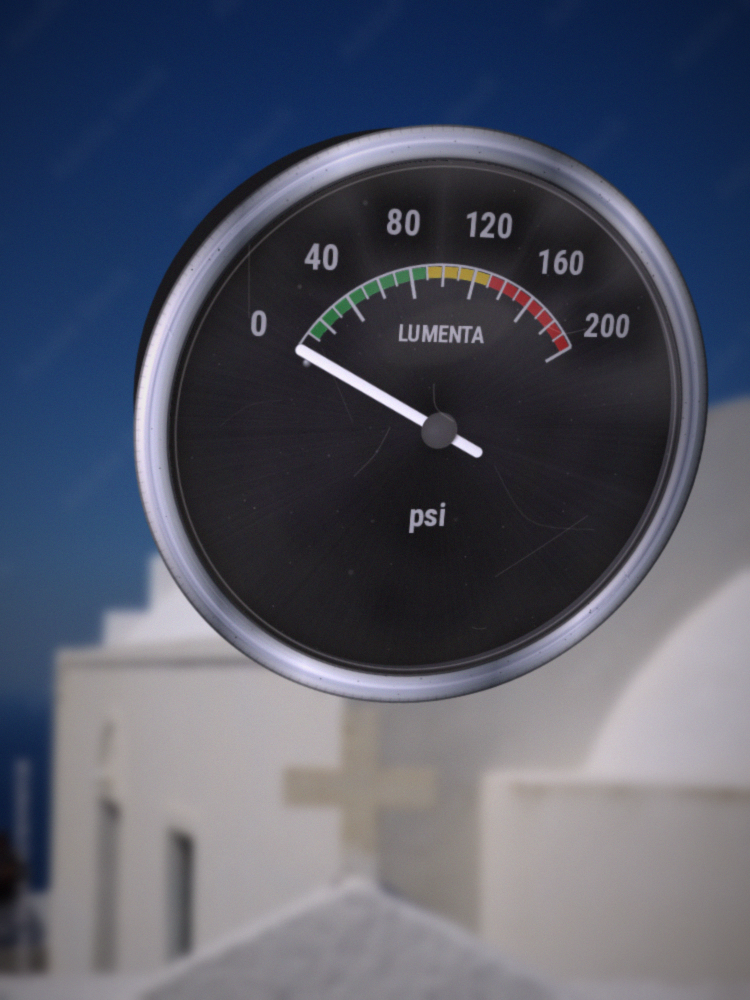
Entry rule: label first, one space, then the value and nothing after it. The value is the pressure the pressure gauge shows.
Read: 0 psi
